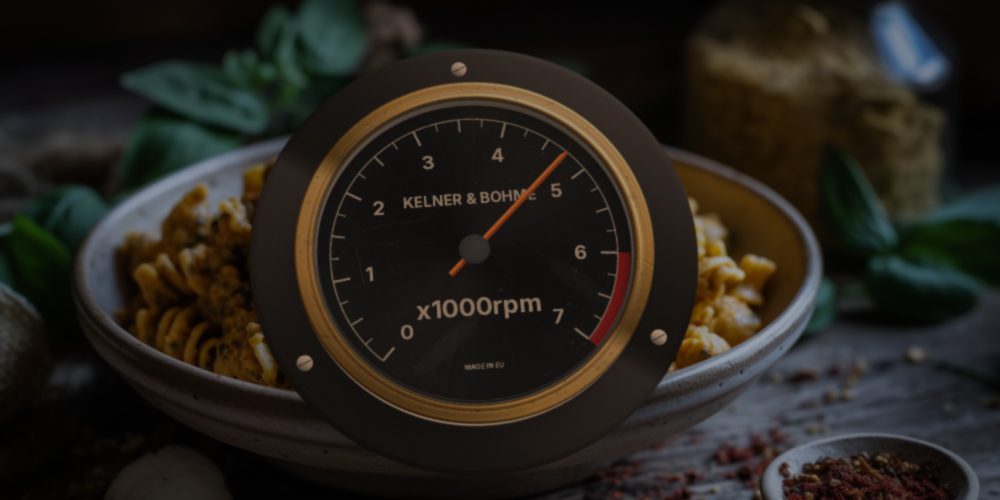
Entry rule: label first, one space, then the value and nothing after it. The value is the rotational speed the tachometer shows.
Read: 4750 rpm
